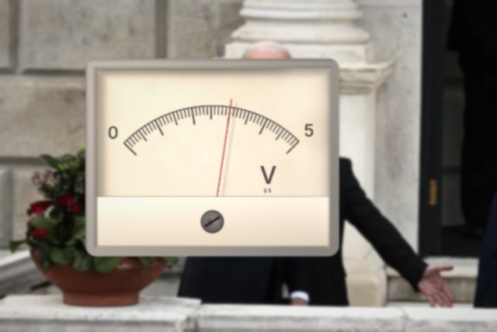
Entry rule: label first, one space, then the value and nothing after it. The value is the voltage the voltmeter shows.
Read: 3 V
